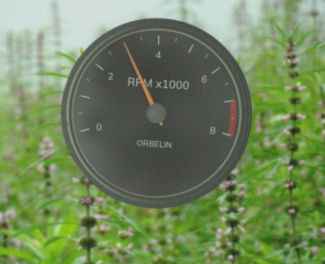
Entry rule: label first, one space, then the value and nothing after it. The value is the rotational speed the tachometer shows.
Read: 3000 rpm
